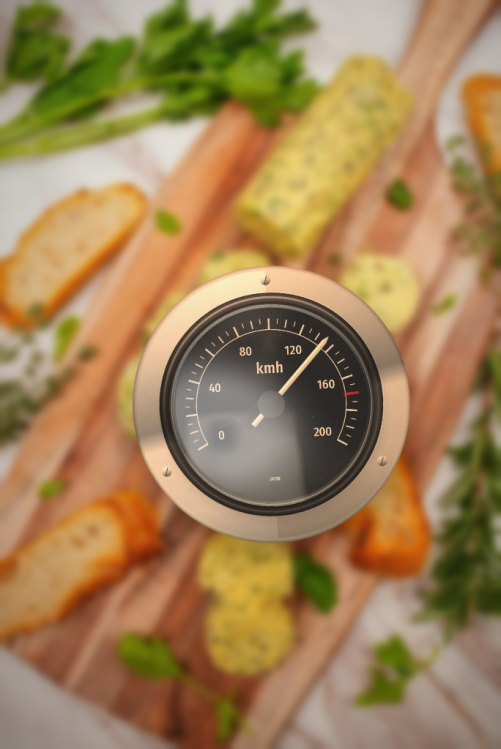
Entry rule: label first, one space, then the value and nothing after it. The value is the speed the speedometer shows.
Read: 135 km/h
